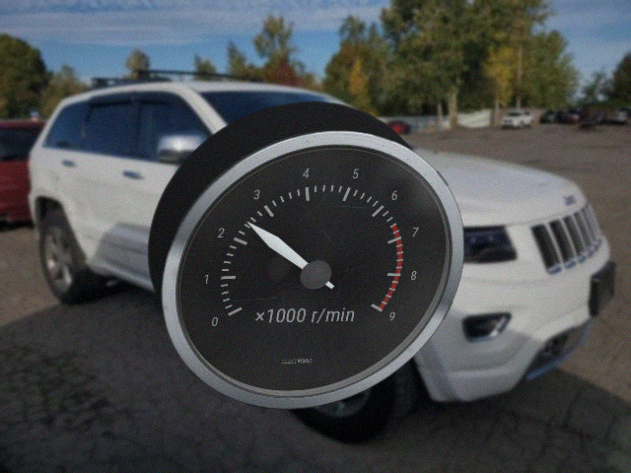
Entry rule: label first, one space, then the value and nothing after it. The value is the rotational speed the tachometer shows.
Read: 2500 rpm
